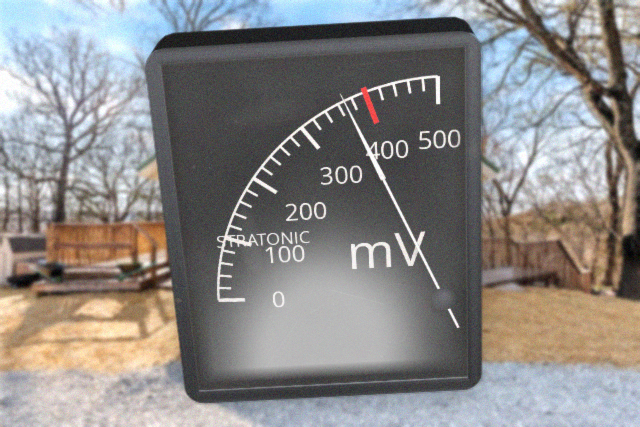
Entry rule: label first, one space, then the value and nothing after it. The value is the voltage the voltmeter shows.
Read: 370 mV
